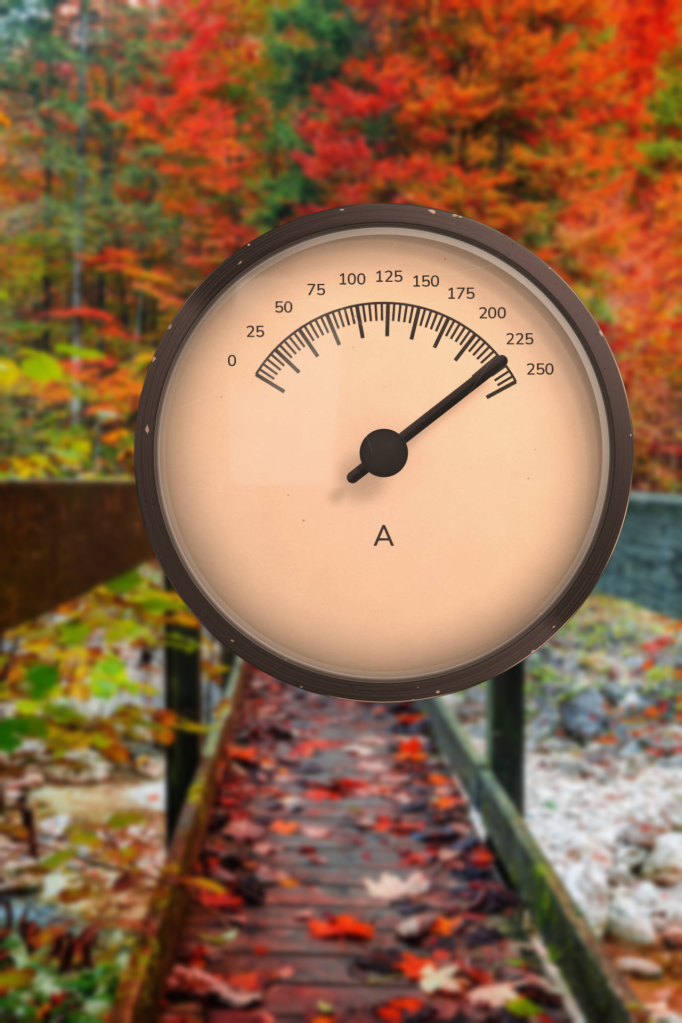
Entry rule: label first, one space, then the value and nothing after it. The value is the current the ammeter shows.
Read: 230 A
